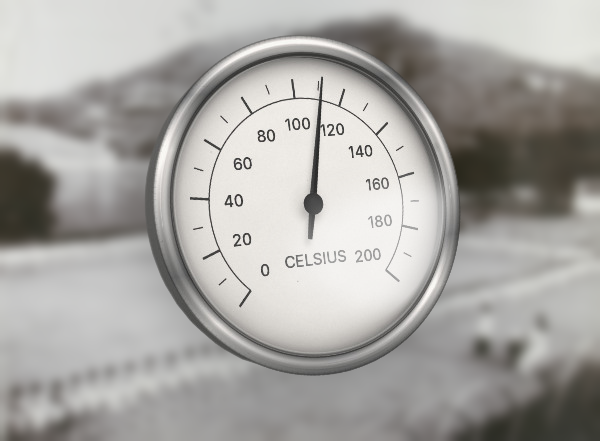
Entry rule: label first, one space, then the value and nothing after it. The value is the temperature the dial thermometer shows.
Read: 110 °C
